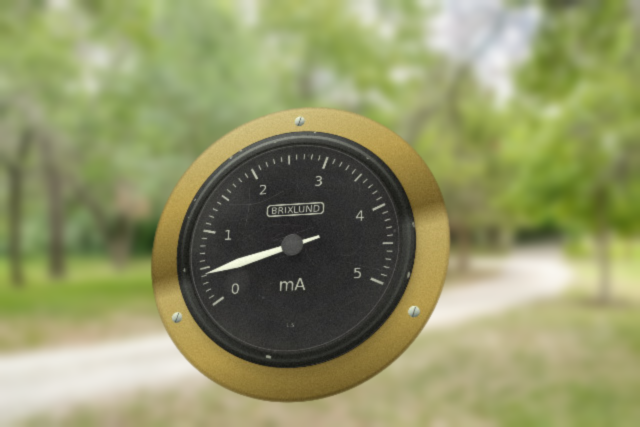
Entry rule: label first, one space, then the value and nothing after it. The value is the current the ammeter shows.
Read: 0.4 mA
